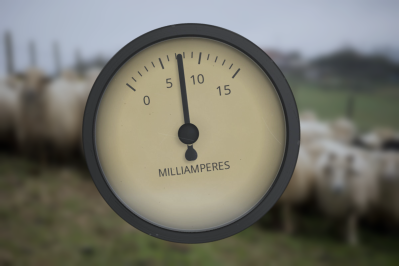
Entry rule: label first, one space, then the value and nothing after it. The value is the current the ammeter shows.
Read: 7.5 mA
